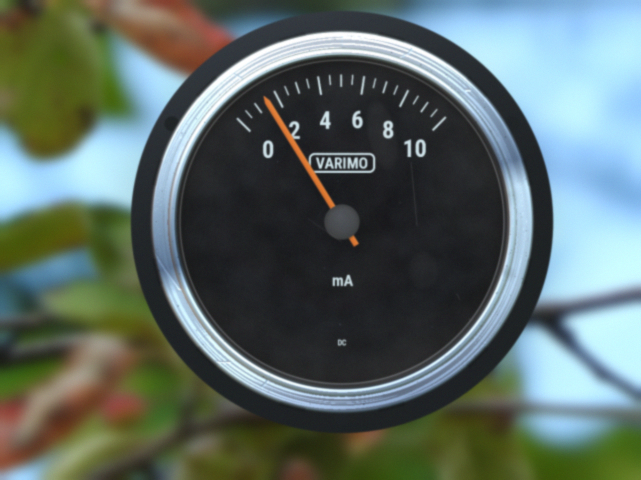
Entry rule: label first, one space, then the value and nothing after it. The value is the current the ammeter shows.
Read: 1.5 mA
